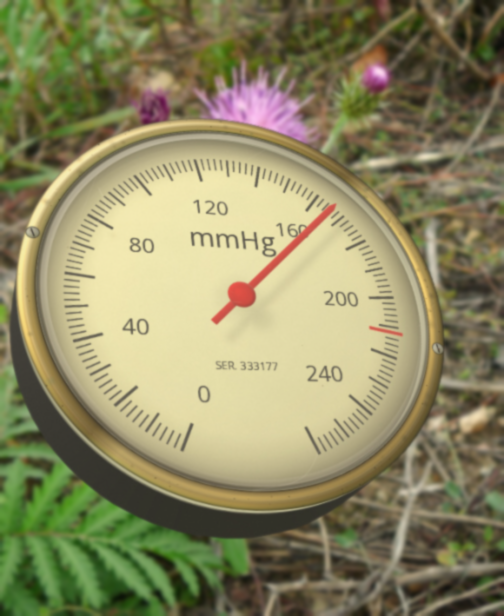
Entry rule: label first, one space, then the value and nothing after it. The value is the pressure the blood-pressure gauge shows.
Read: 166 mmHg
